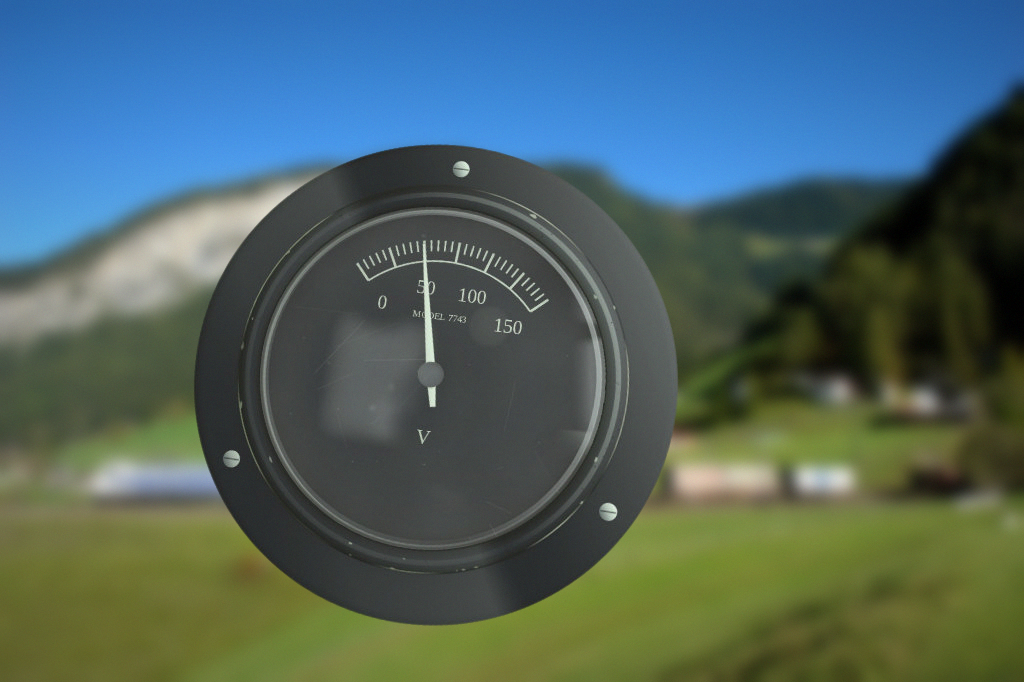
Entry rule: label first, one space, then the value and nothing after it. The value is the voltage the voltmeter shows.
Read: 50 V
